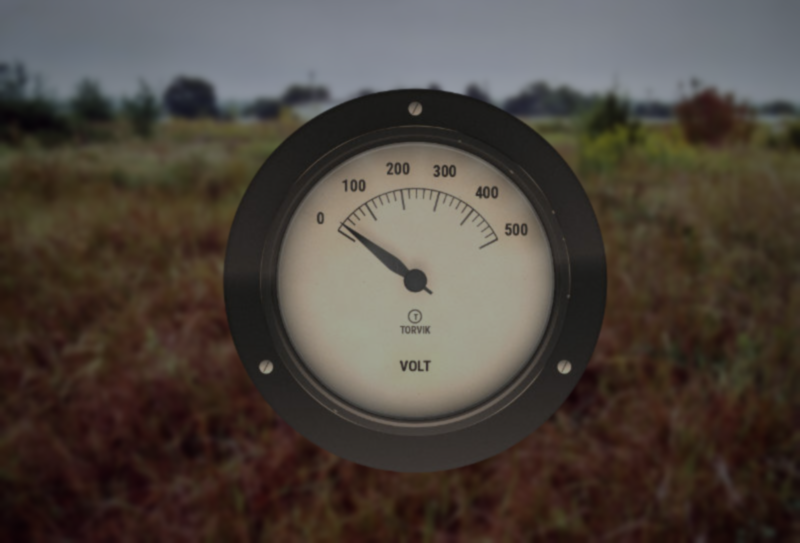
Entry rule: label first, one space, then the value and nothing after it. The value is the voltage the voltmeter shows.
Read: 20 V
